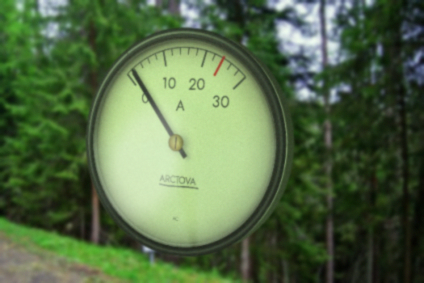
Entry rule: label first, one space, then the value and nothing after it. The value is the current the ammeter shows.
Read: 2 A
